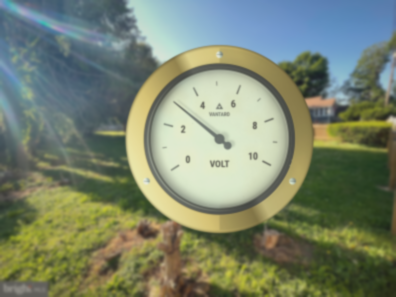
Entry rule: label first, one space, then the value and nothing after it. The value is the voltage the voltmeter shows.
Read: 3 V
